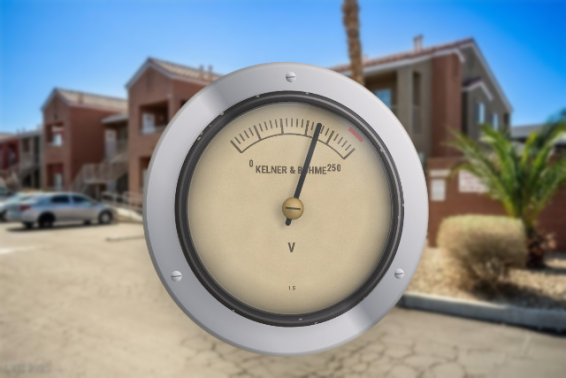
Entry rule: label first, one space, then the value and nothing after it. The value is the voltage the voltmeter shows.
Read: 170 V
